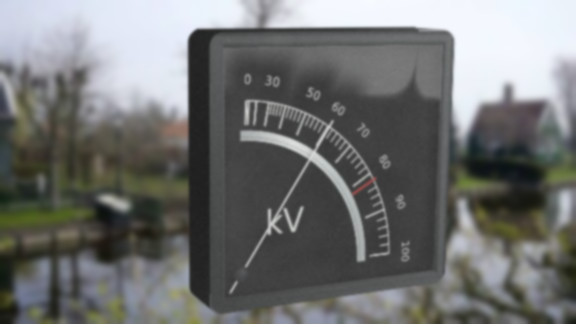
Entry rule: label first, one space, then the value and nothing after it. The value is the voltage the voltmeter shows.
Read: 60 kV
